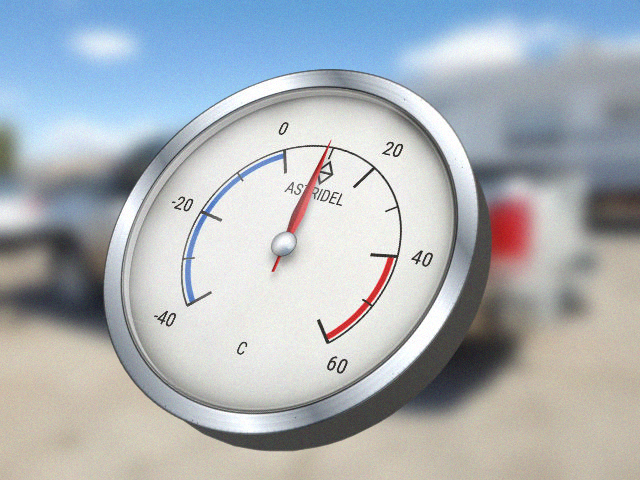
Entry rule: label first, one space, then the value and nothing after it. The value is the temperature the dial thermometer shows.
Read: 10 °C
